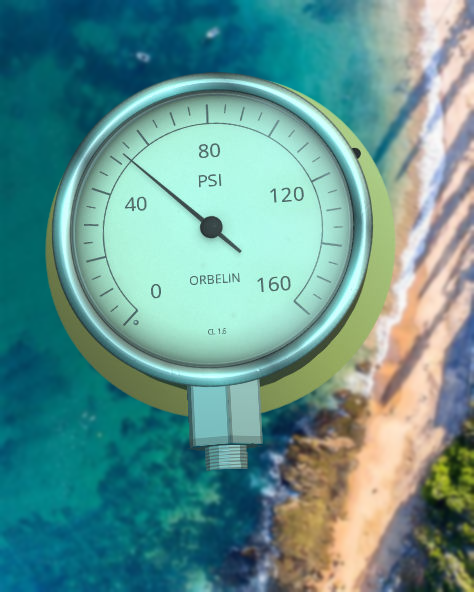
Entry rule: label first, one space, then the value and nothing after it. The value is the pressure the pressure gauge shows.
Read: 52.5 psi
